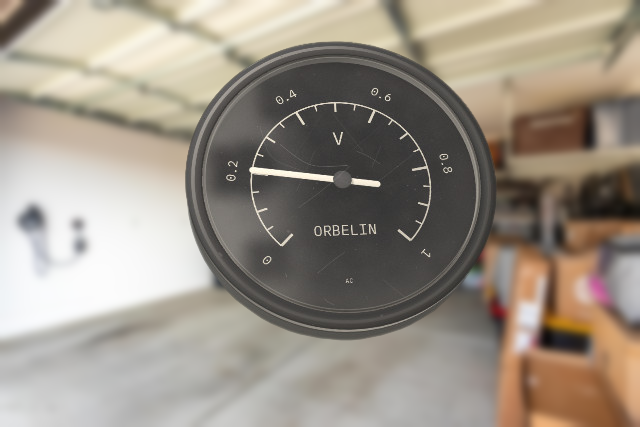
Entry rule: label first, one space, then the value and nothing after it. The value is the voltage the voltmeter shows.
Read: 0.2 V
